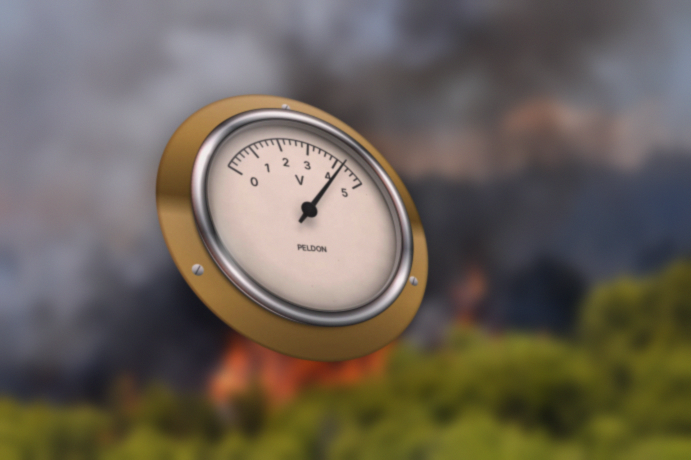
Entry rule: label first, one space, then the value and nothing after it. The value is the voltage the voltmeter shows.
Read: 4.2 V
